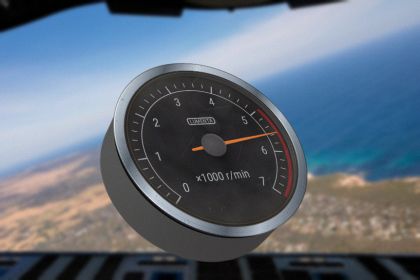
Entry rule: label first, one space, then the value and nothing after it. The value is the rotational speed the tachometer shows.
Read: 5600 rpm
